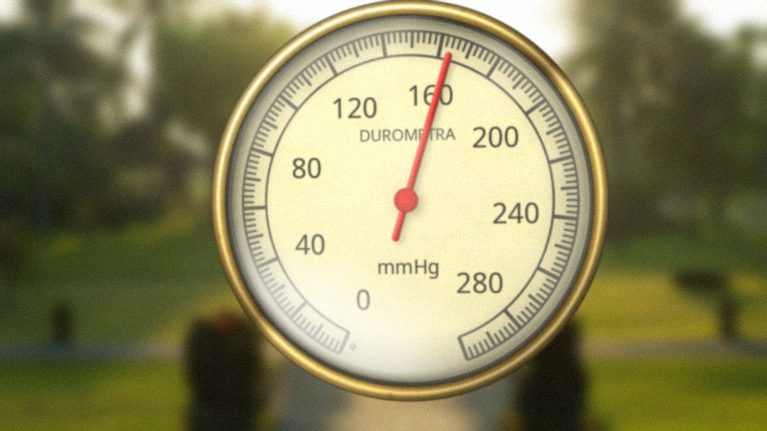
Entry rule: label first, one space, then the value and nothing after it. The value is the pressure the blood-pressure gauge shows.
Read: 164 mmHg
